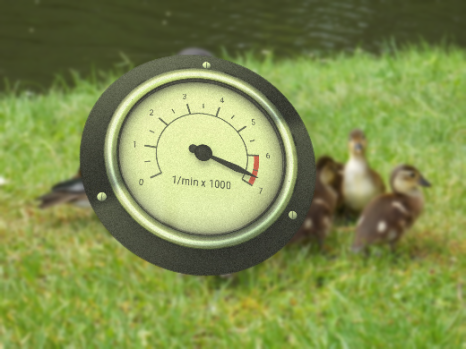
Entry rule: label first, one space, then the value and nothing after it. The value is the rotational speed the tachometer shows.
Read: 6750 rpm
